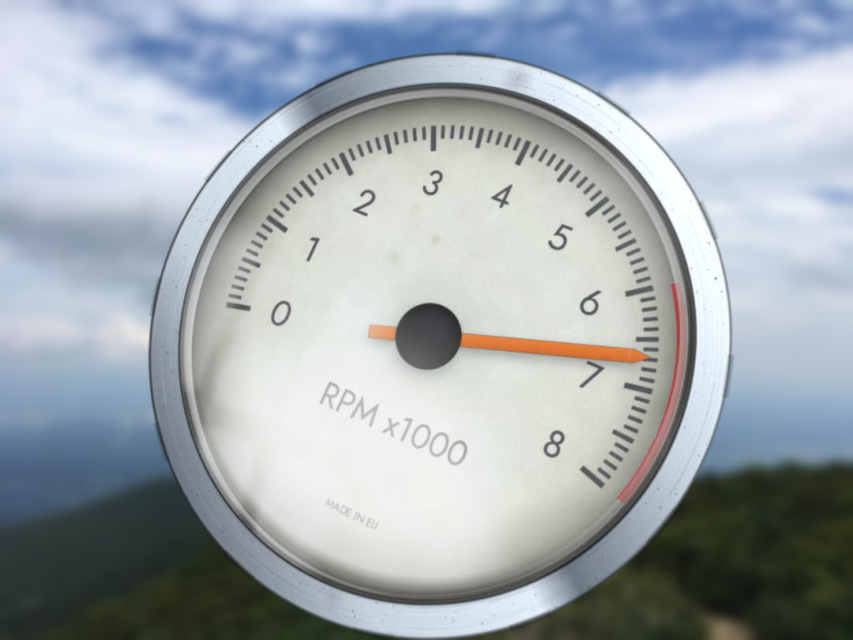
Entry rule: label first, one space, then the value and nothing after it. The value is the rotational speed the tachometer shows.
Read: 6700 rpm
